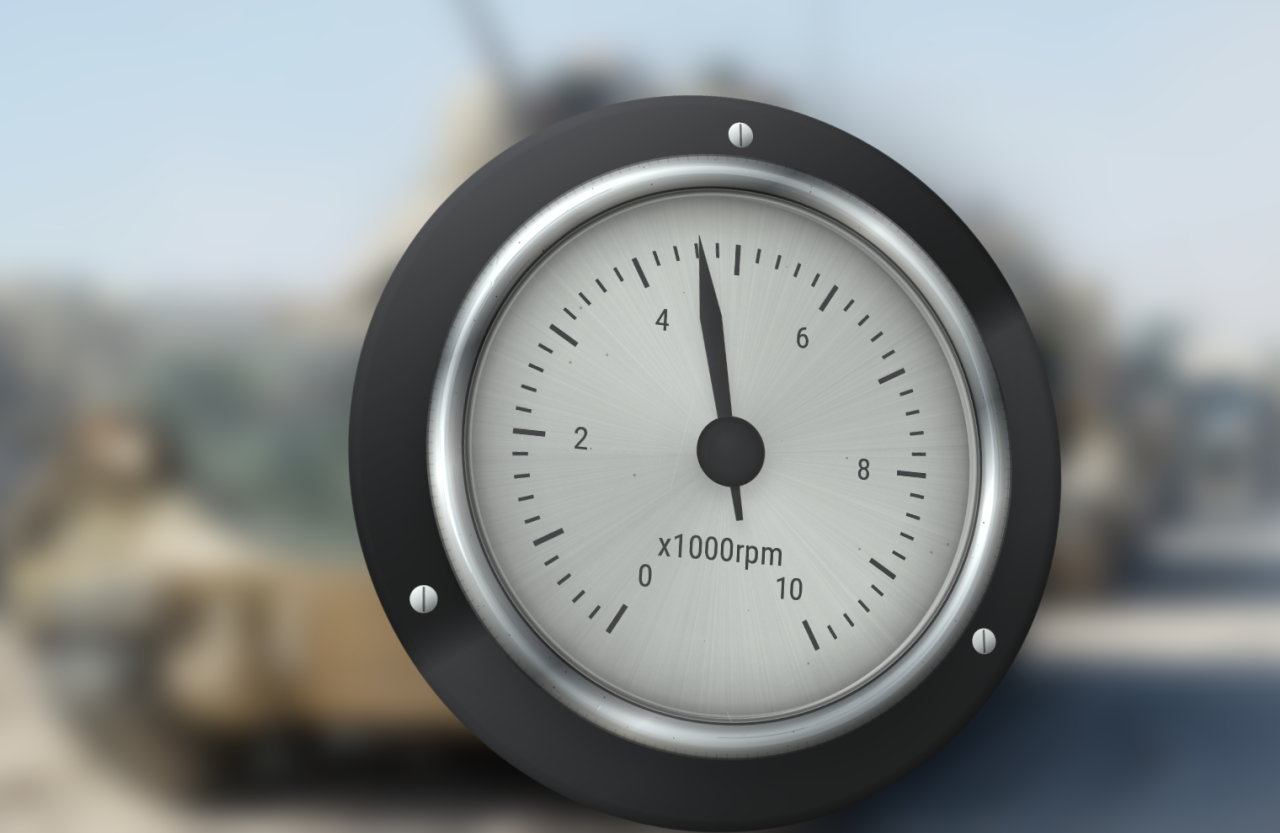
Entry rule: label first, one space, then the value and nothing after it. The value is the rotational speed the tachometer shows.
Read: 4600 rpm
